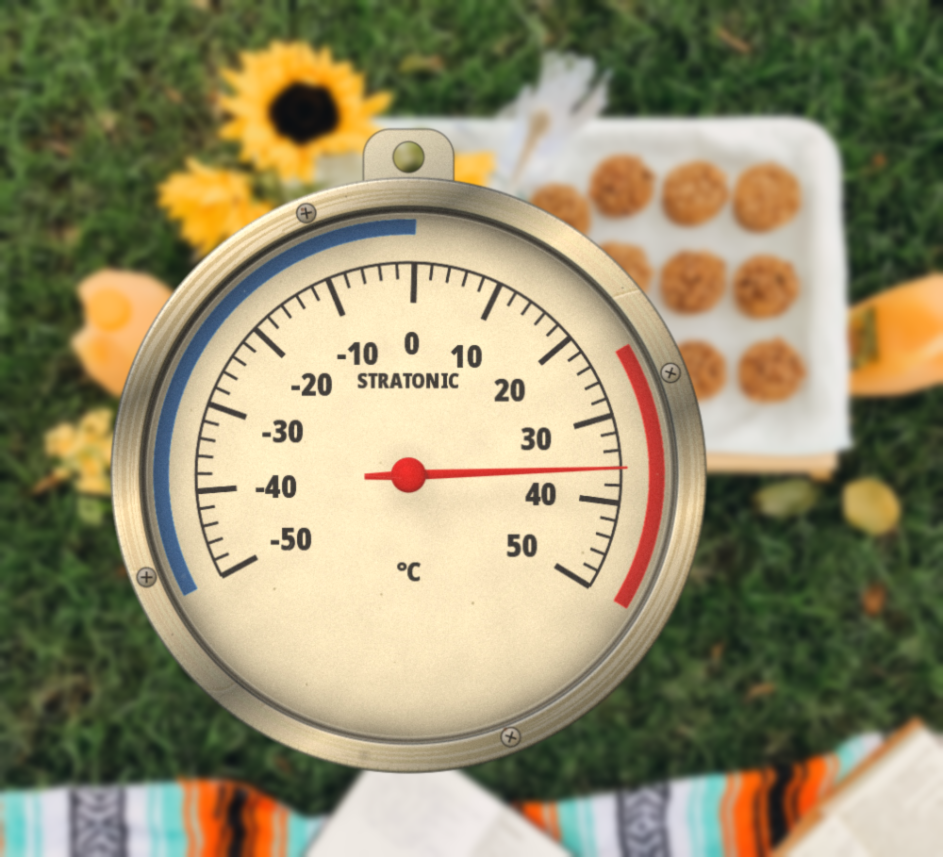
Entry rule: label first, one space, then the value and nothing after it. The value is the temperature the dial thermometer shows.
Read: 36 °C
